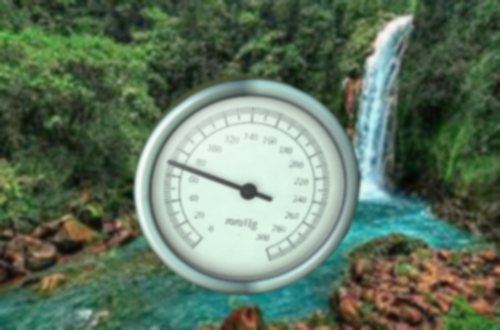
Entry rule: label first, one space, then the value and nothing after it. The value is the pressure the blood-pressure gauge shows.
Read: 70 mmHg
